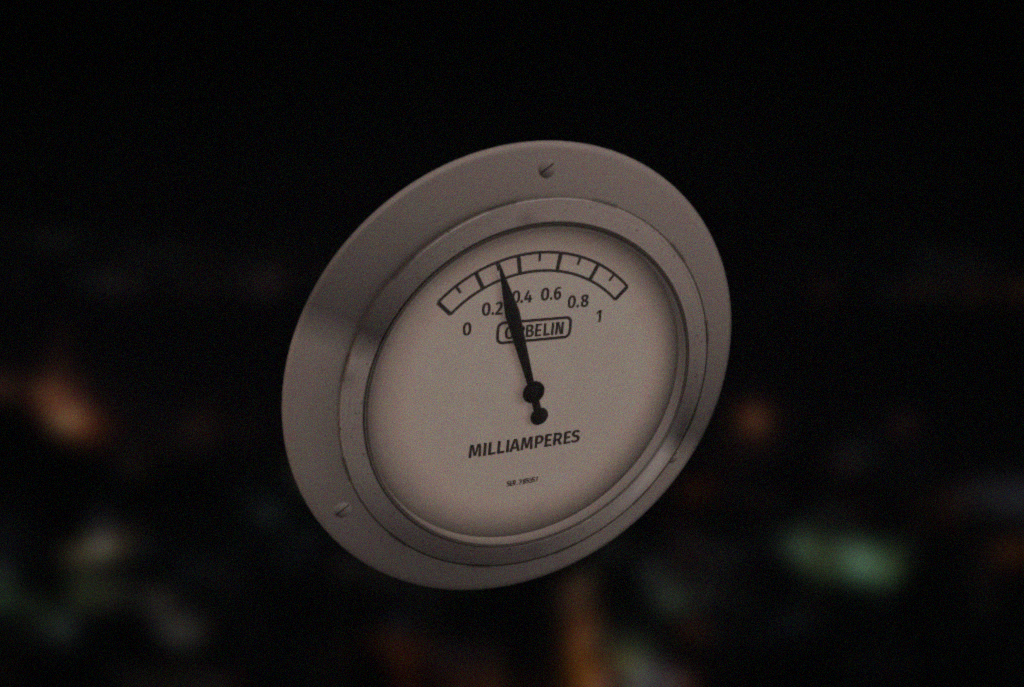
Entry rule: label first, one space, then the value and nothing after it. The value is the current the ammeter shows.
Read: 0.3 mA
